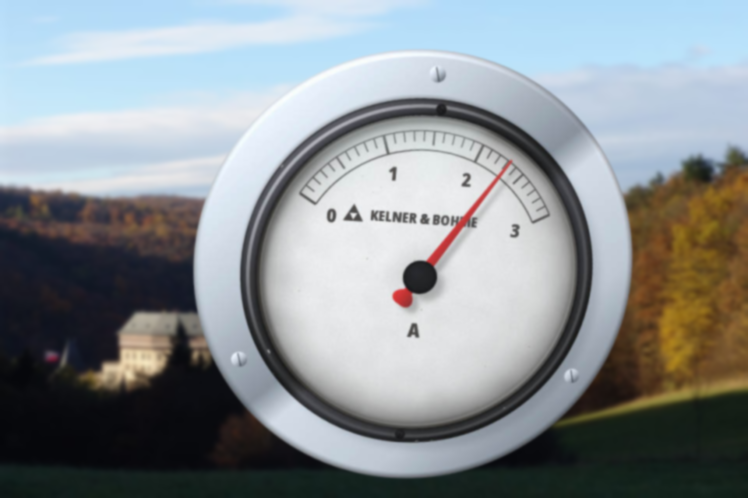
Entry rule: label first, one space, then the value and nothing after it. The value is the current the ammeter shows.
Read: 2.3 A
